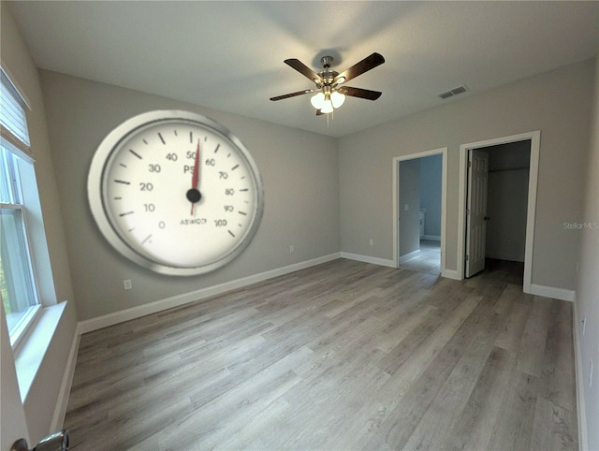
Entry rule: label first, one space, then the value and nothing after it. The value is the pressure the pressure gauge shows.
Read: 52.5 psi
